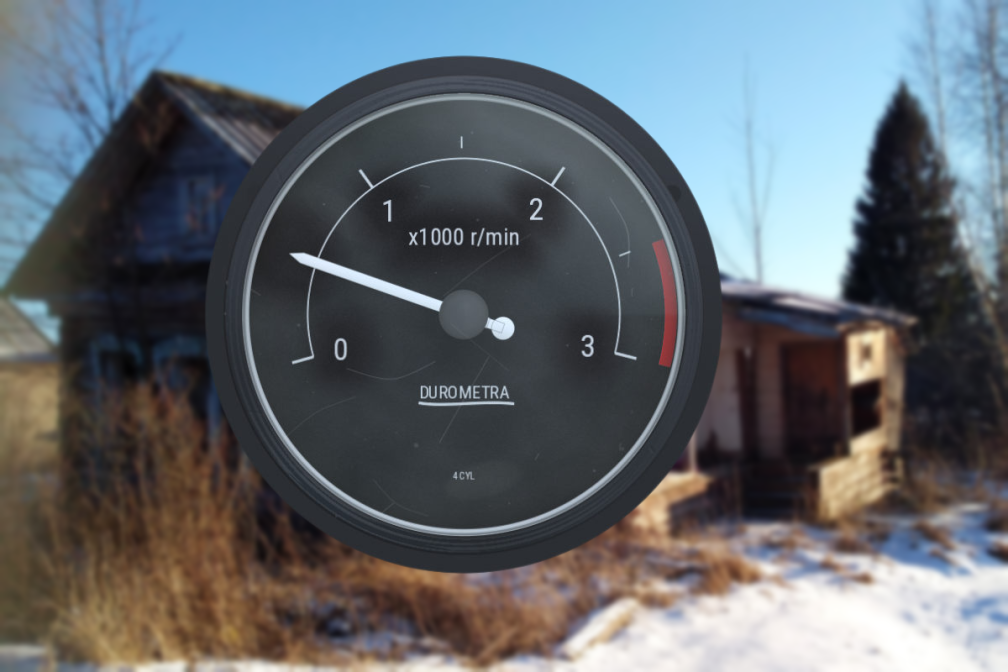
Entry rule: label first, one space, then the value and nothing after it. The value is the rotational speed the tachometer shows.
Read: 500 rpm
